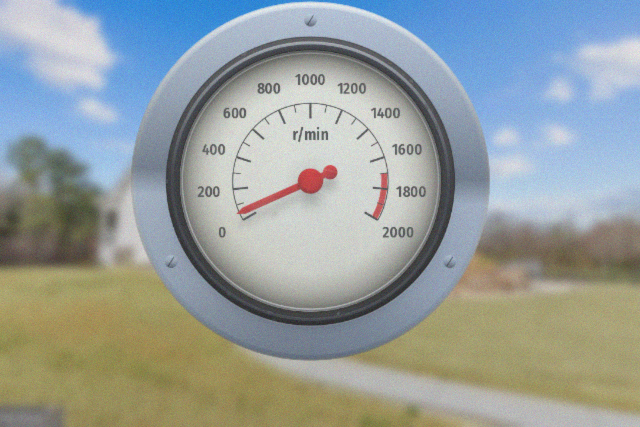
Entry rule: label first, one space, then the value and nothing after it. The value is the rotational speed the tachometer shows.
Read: 50 rpm
